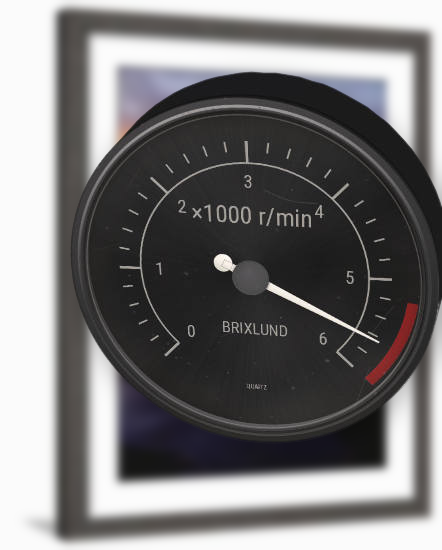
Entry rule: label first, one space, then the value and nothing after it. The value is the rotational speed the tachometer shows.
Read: 5600 rpm
